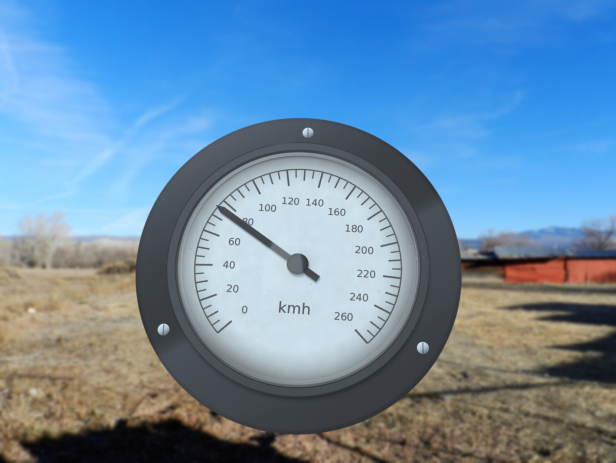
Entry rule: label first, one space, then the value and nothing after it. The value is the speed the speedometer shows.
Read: 75 km/h
